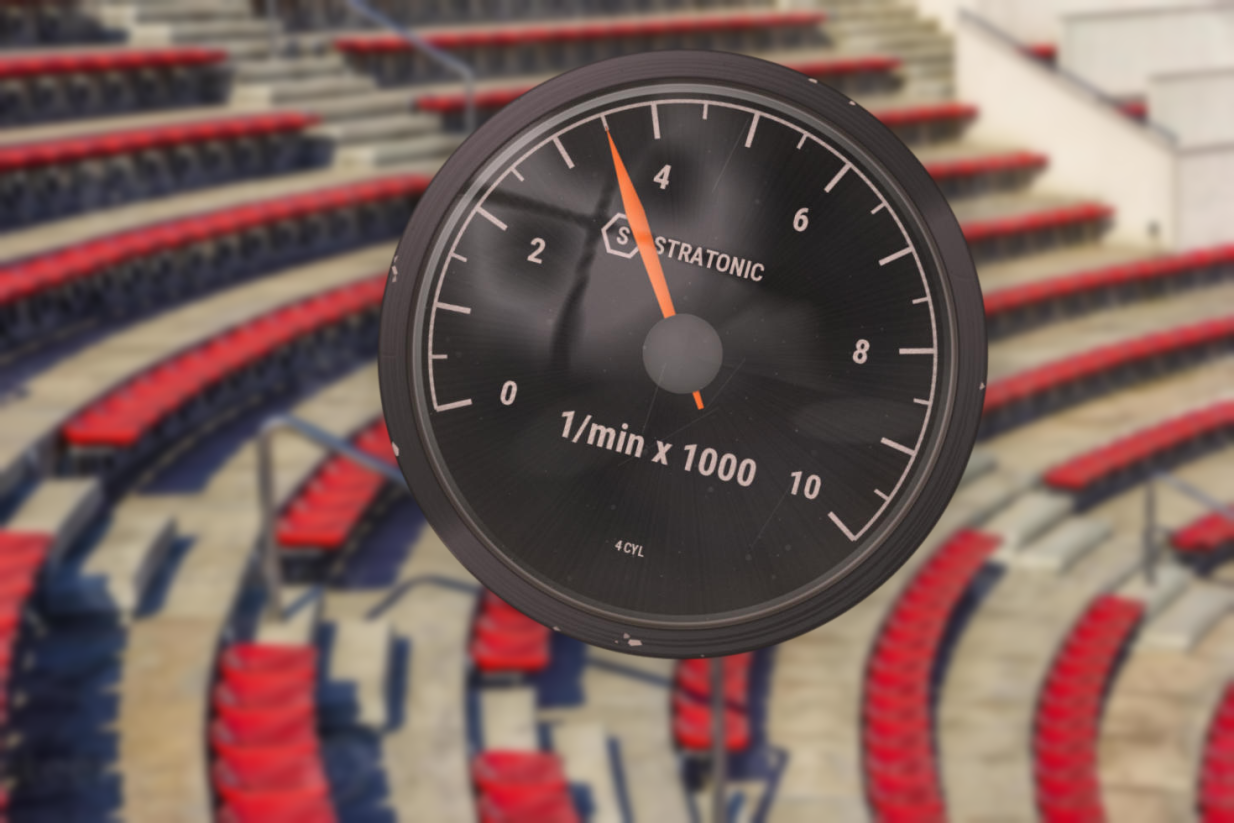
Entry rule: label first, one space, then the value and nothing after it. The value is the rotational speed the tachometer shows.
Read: 3500 rpm
